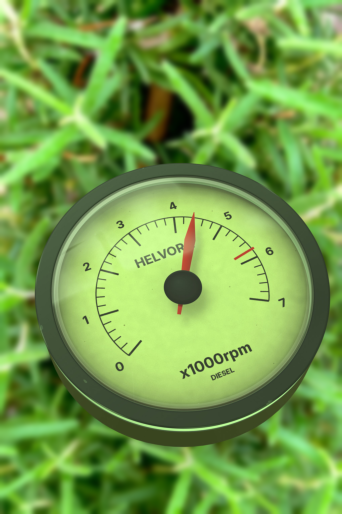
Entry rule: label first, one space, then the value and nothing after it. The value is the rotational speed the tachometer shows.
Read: 4400 rpm
